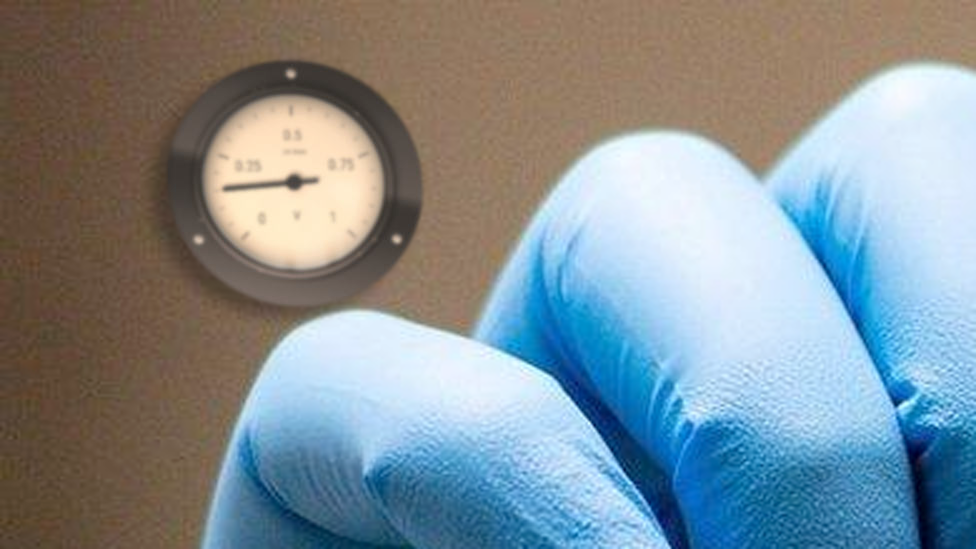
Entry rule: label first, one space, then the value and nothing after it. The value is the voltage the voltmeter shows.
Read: 0.15 V
